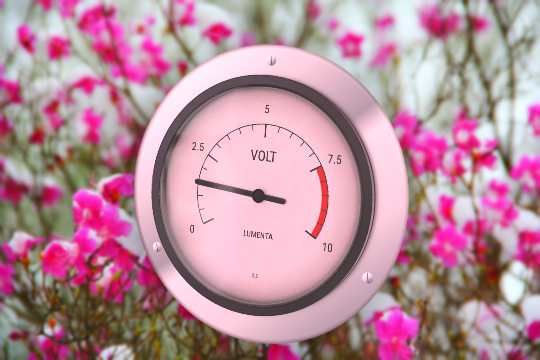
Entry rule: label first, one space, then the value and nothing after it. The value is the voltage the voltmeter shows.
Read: 1.5 V
